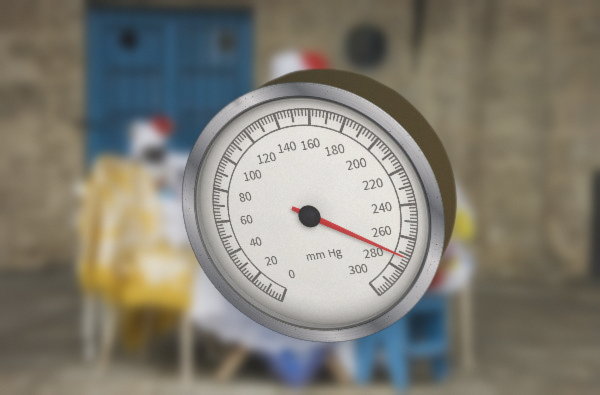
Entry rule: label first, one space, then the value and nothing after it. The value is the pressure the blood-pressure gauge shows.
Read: 270 mmHg
